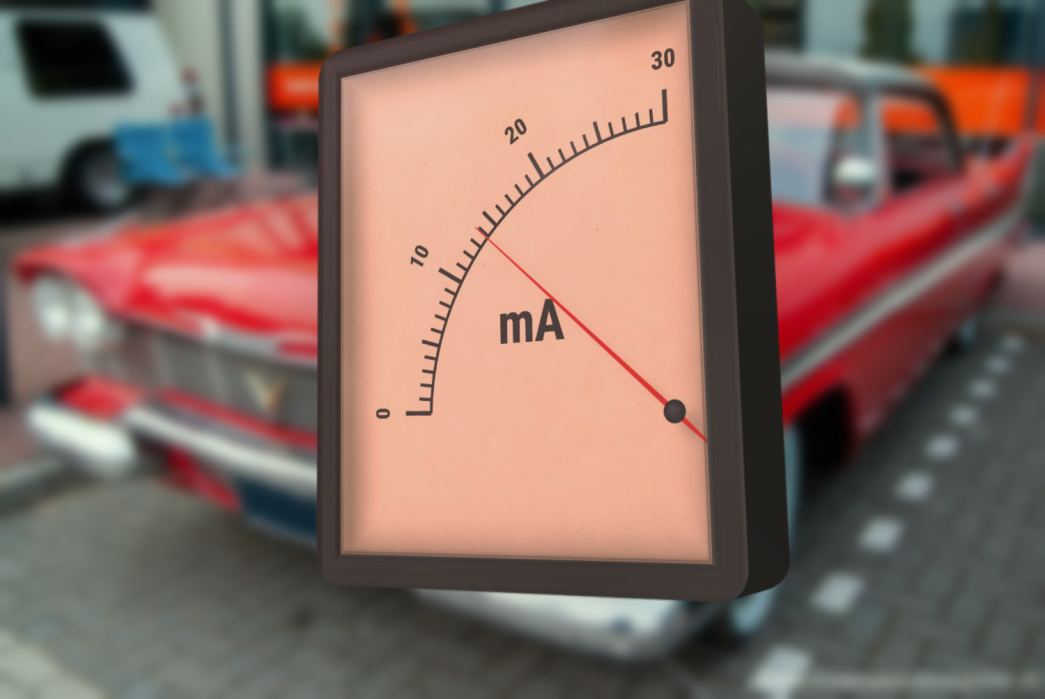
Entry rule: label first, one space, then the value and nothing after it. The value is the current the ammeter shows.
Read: 14 mA
